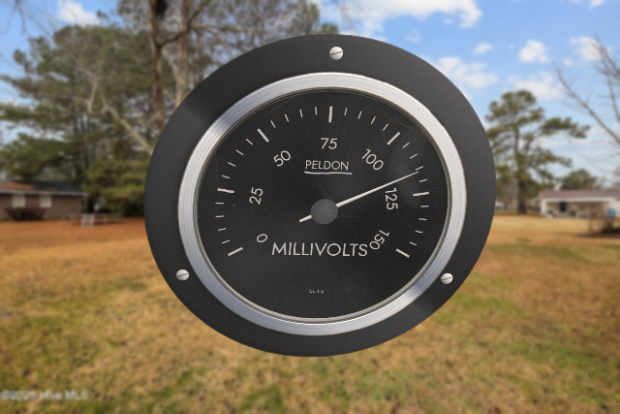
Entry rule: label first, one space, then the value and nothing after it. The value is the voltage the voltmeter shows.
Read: 115 mV
